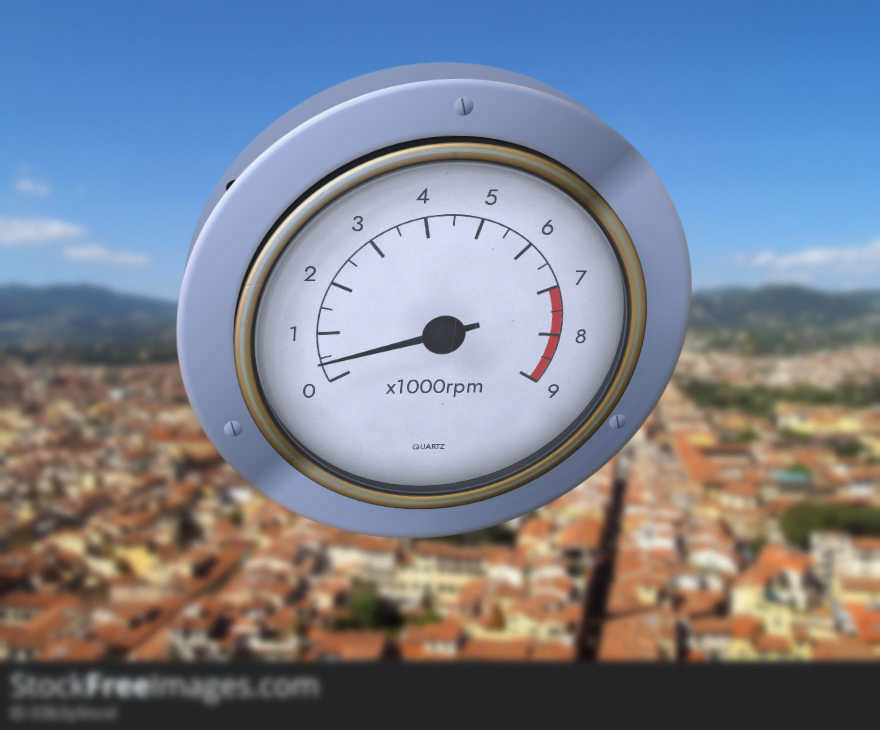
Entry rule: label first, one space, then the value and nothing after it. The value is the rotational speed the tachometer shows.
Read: 500 rpm
